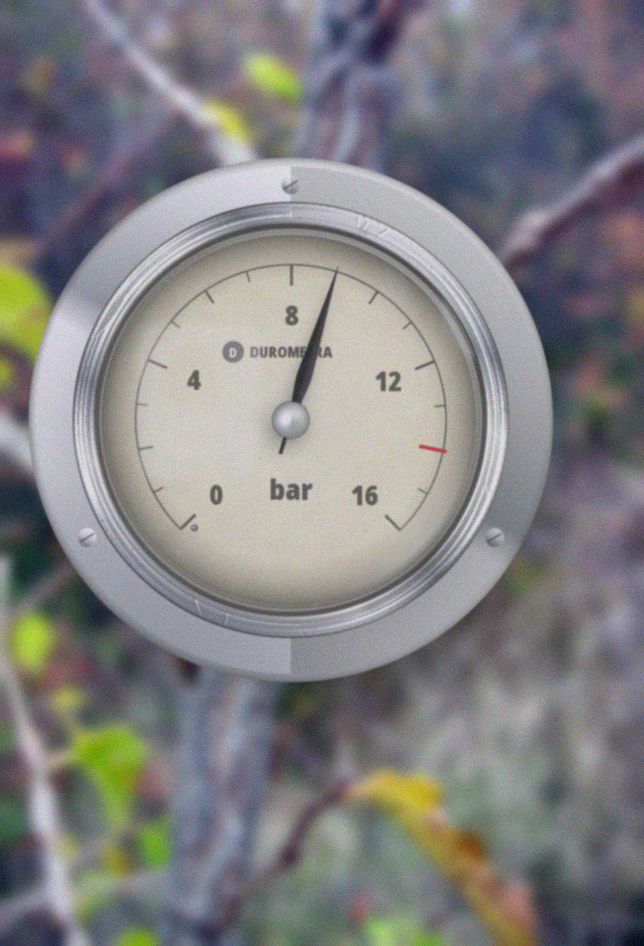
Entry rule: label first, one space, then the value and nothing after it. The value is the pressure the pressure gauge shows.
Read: 9 bar
